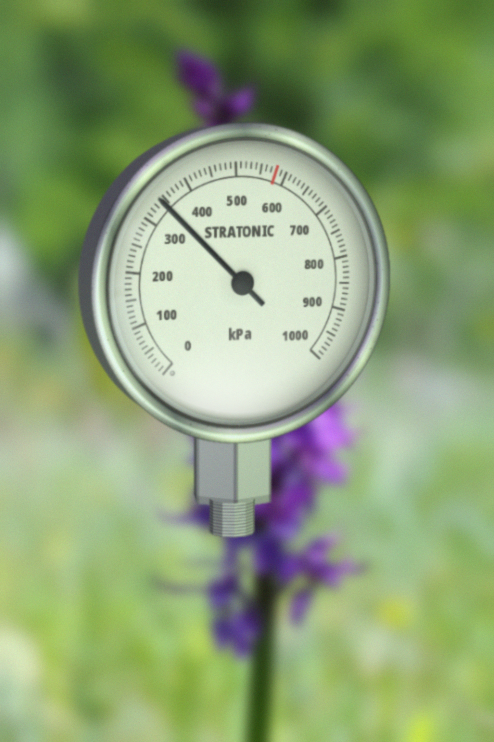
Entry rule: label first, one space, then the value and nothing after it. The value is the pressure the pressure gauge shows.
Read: 340 kPa
